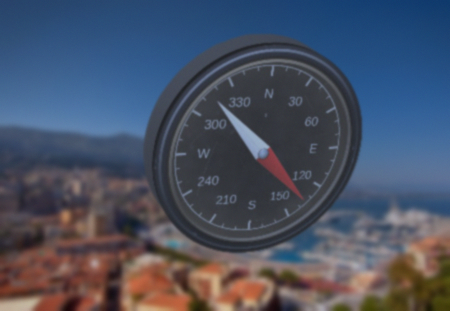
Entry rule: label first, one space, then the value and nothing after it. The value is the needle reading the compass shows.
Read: 135 °
